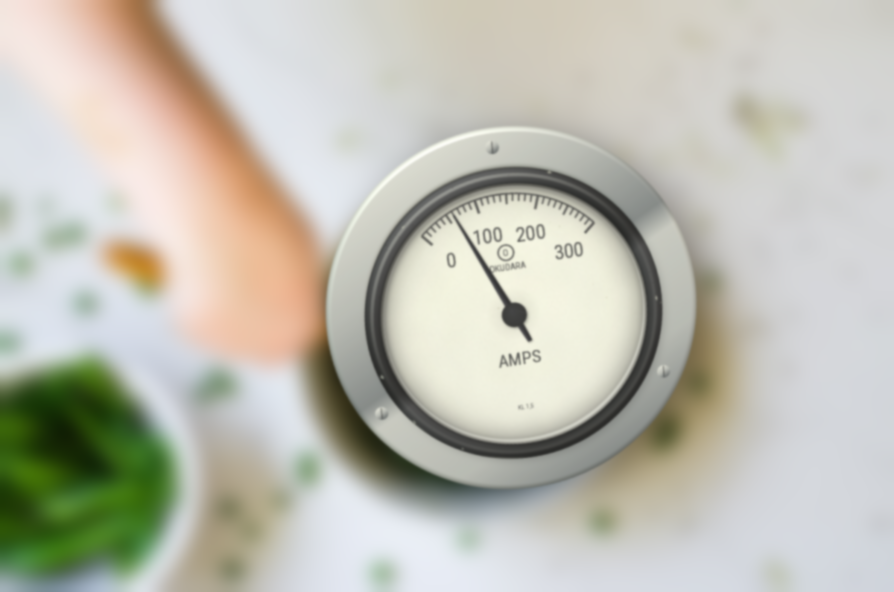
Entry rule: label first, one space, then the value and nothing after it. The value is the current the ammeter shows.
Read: 60 A
